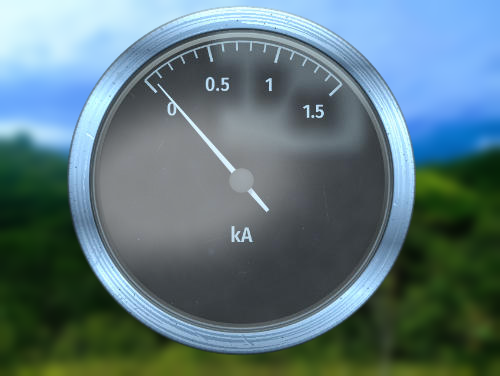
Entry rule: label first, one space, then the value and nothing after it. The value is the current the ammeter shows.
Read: 0.05 kA
